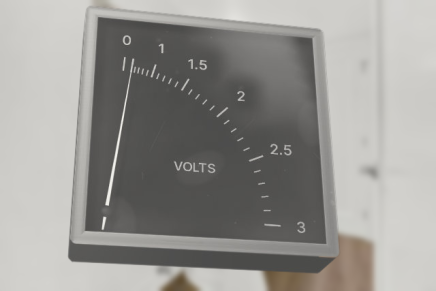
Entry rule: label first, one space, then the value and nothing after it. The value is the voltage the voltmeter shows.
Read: 0.5 V
